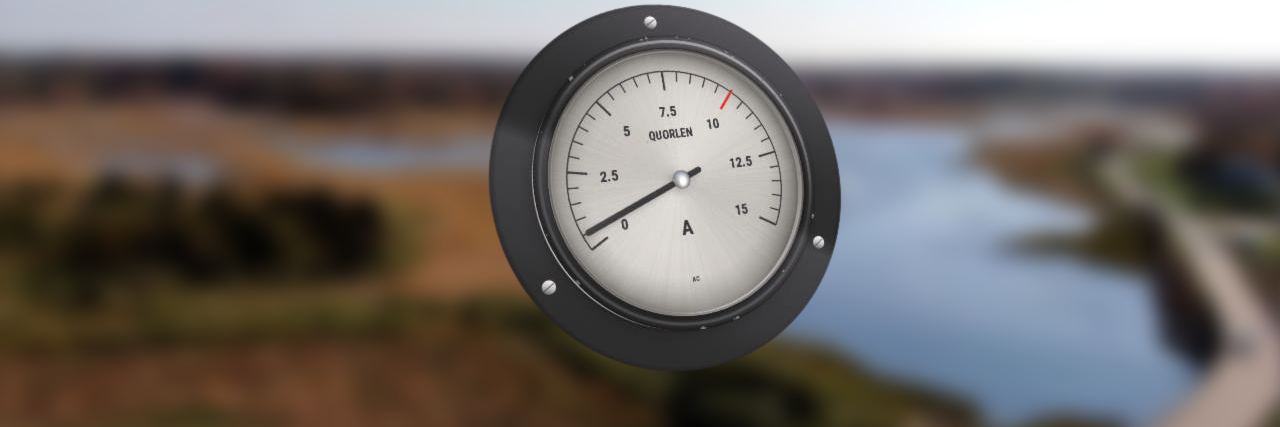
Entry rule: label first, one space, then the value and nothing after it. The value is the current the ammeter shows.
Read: 0.5 A
